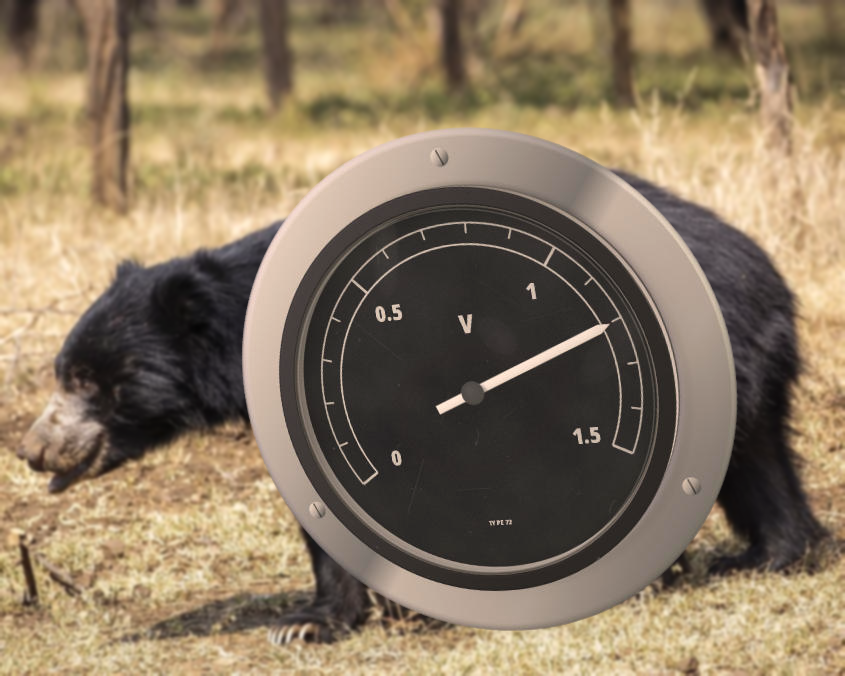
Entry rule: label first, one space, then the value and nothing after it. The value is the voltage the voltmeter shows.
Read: 1.2 V
